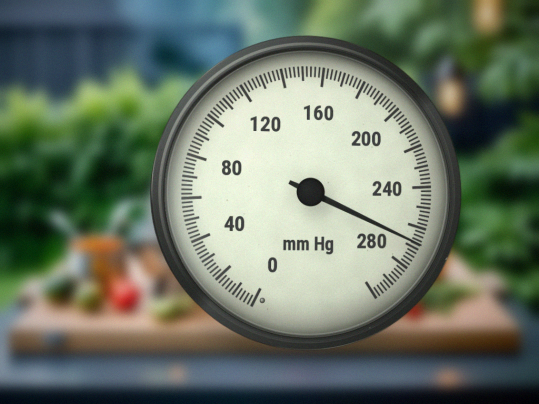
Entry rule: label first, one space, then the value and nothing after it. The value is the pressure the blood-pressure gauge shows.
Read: 268 mmHg
